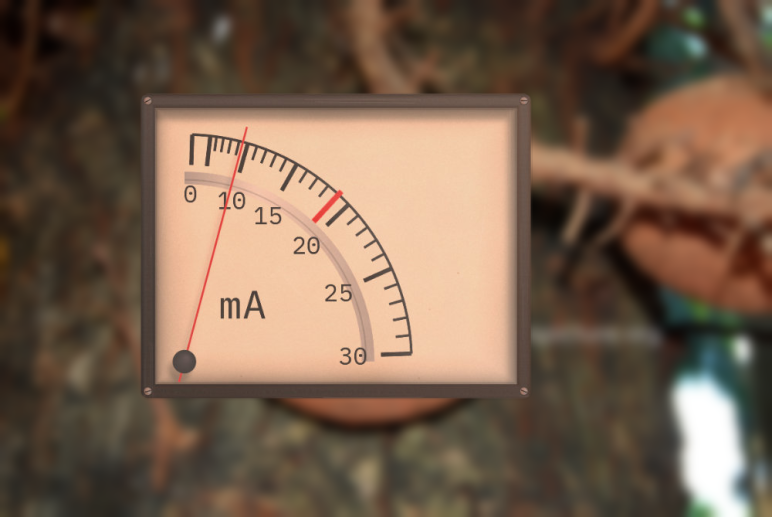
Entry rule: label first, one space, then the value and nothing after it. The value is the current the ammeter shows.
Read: 9.5 mA
